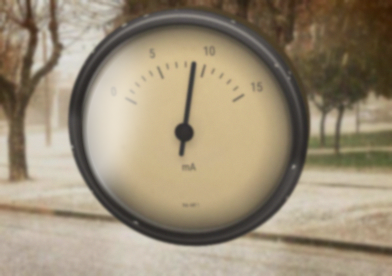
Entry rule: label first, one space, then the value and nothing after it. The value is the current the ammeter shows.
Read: 9 mA
